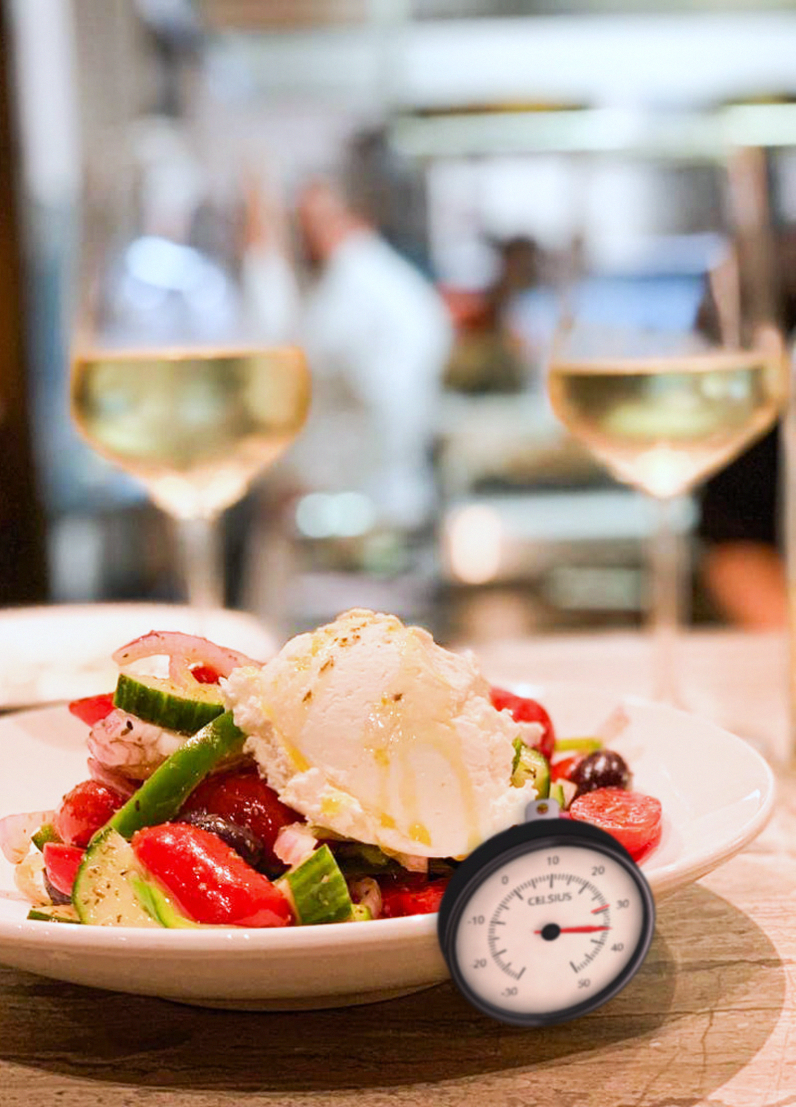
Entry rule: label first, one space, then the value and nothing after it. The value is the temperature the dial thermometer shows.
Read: 35 °C
